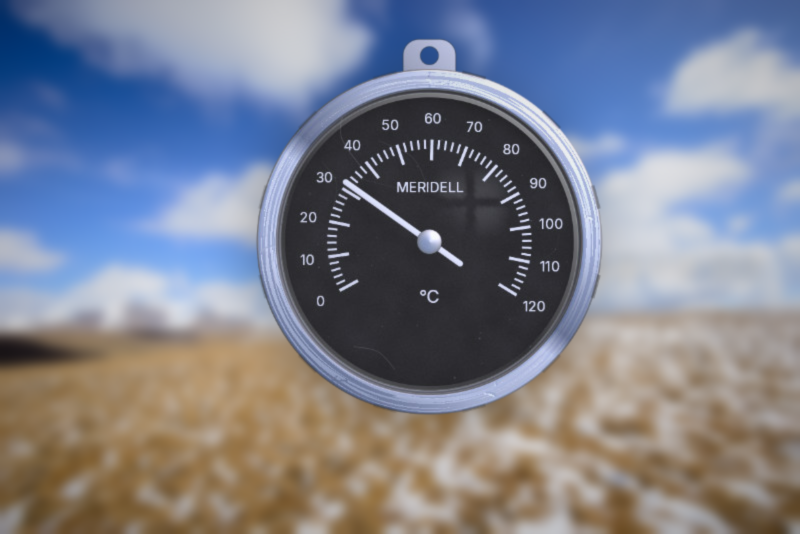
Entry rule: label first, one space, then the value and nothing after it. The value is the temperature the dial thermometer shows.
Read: 32 °C
